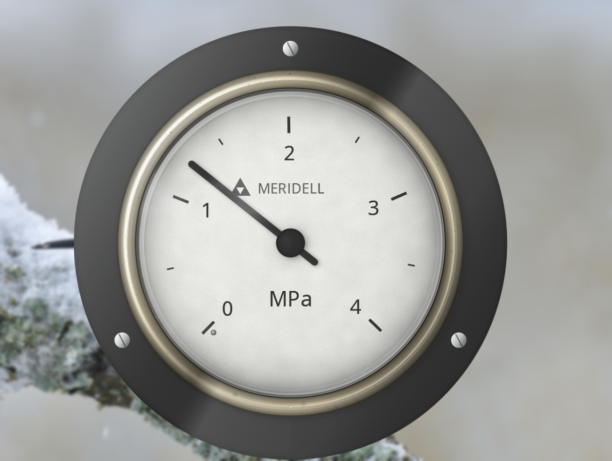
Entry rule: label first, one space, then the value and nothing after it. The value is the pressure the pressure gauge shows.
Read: 1.25 MPa
